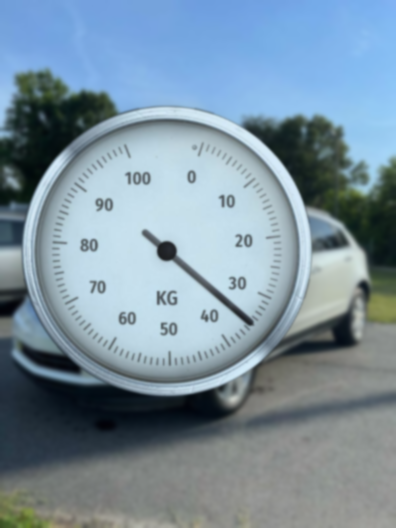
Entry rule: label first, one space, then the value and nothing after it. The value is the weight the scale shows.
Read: 35 kg
